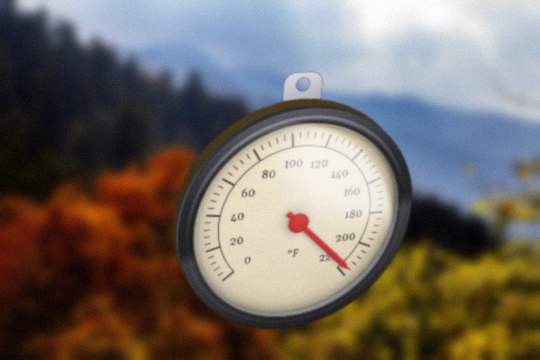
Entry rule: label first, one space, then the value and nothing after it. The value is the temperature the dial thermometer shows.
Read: 216 °F
